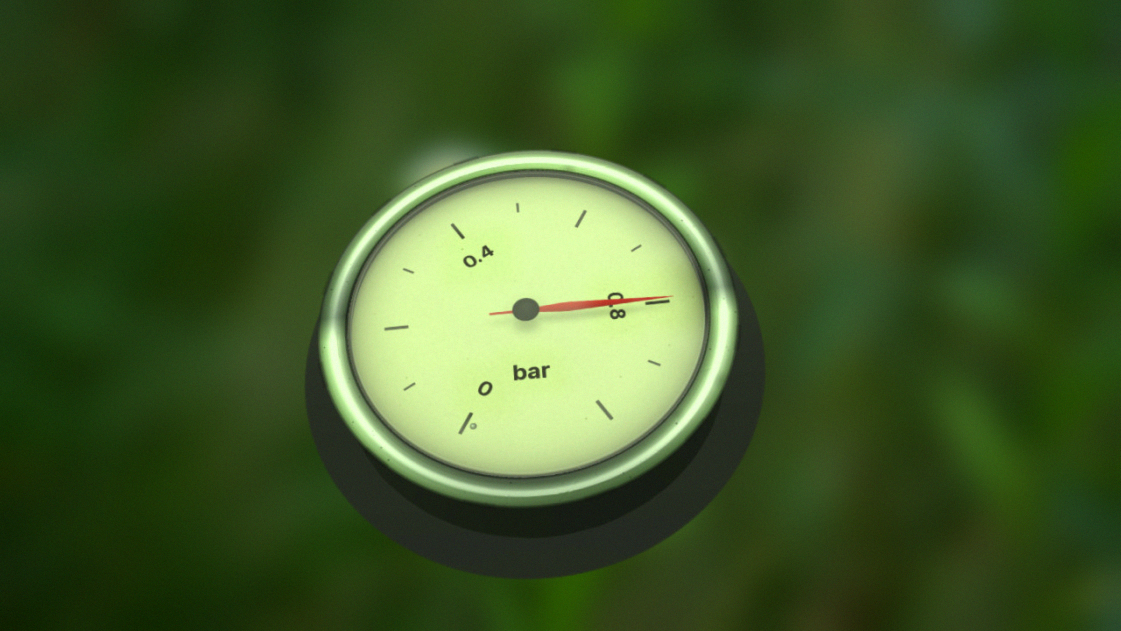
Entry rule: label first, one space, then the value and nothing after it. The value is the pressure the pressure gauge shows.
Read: 0.8 bar
